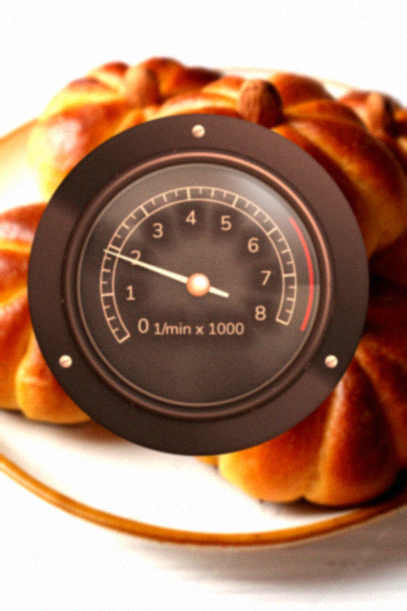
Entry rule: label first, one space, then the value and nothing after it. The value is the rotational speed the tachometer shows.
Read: 1875 rpm
